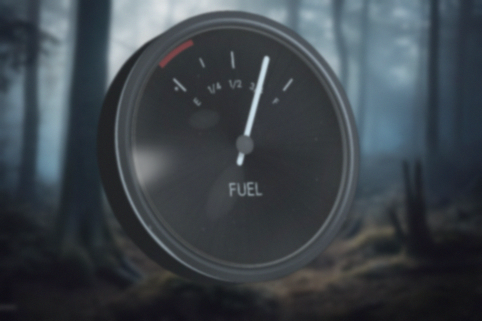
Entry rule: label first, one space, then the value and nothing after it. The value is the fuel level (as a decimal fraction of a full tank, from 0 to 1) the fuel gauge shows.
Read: 0.75
